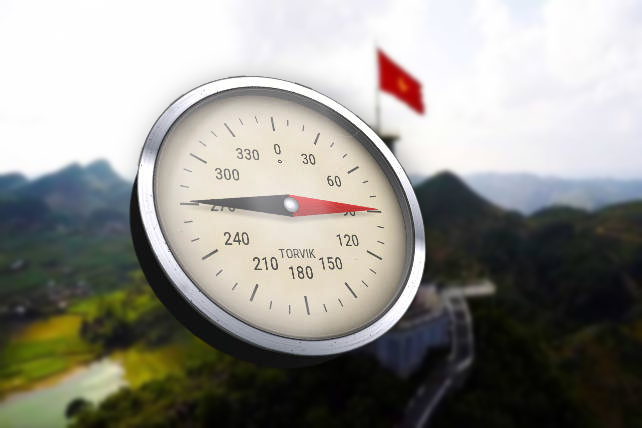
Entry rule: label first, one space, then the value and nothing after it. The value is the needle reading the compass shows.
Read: 90 °
